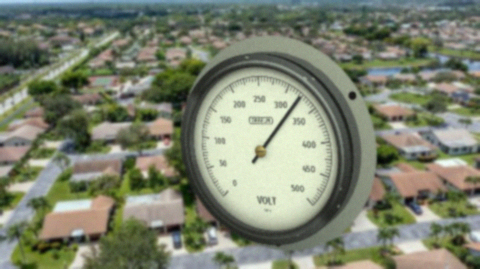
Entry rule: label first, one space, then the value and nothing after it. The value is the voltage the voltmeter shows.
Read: 325 V
